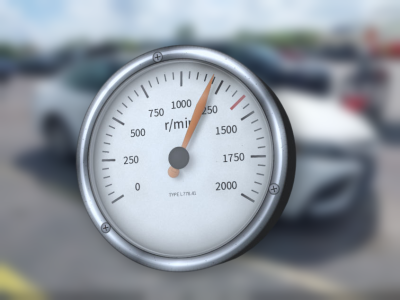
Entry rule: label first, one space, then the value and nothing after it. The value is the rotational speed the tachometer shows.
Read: 1200 rpm
